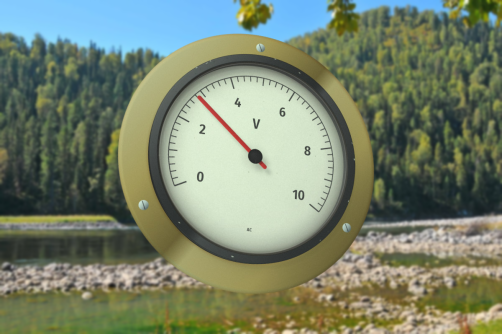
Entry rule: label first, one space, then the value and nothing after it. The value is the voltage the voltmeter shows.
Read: 2.8 V
